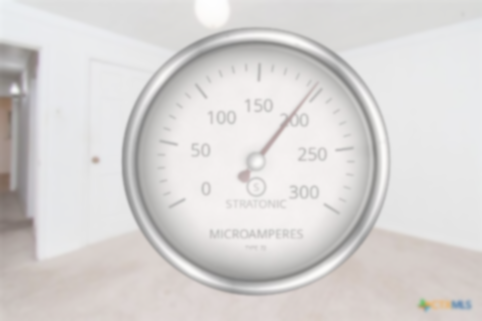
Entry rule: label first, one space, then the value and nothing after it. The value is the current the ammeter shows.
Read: 195 µA
